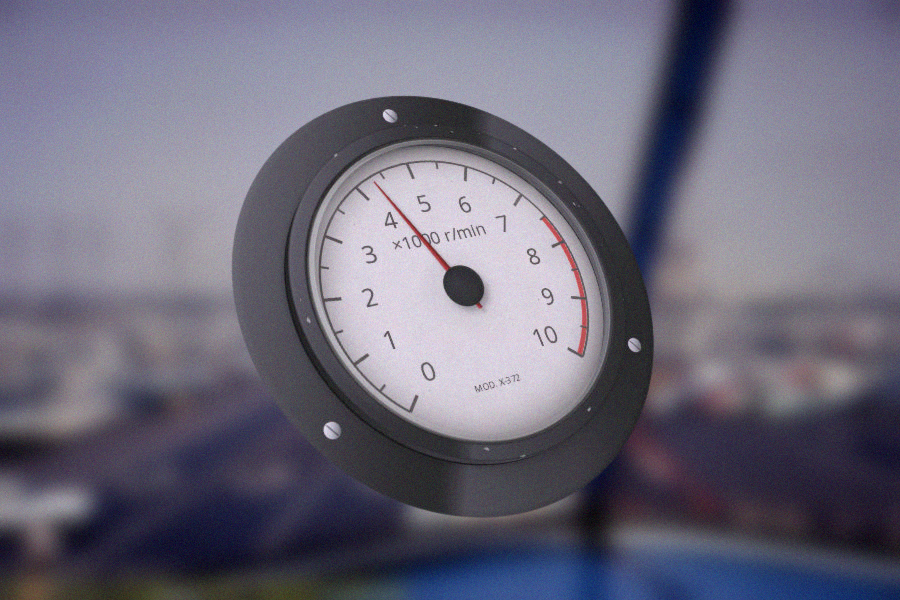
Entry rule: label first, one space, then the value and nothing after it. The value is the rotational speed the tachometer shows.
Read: 4250 rpm
